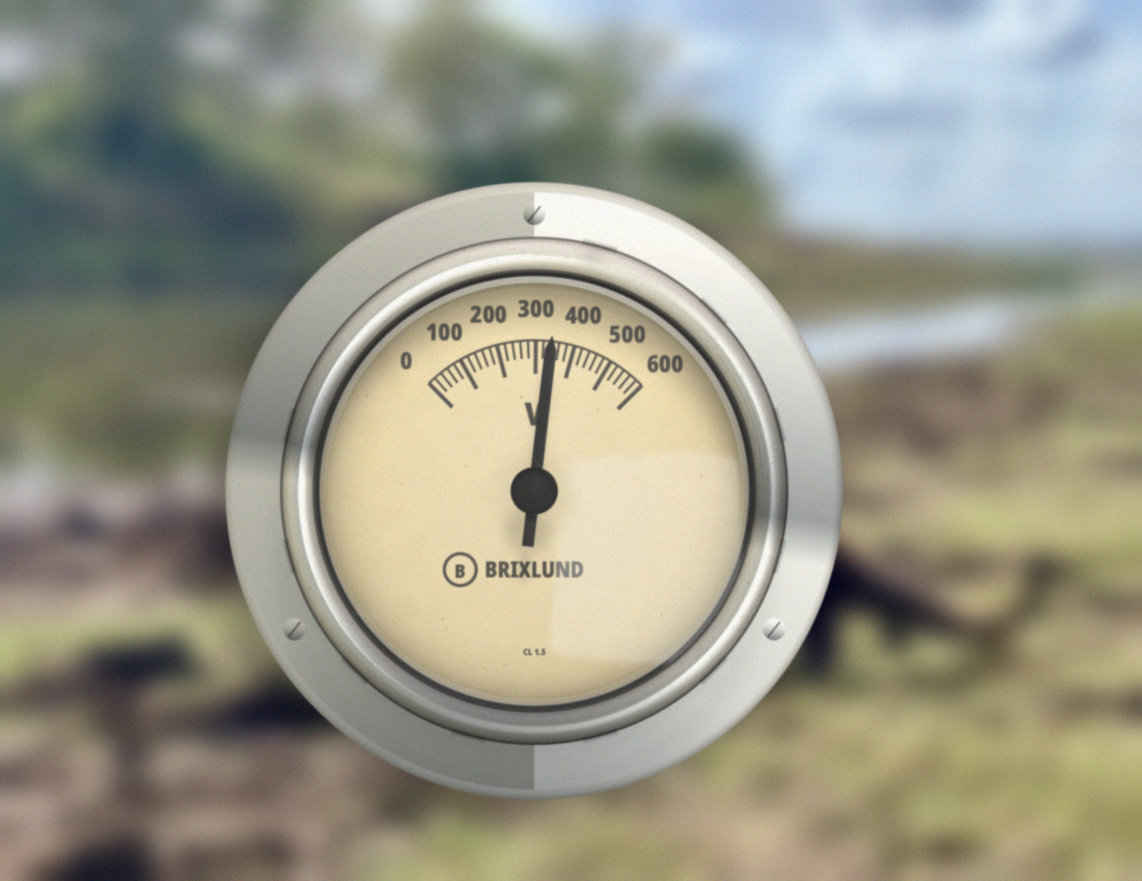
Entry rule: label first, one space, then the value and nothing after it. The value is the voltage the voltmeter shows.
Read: 340 V
